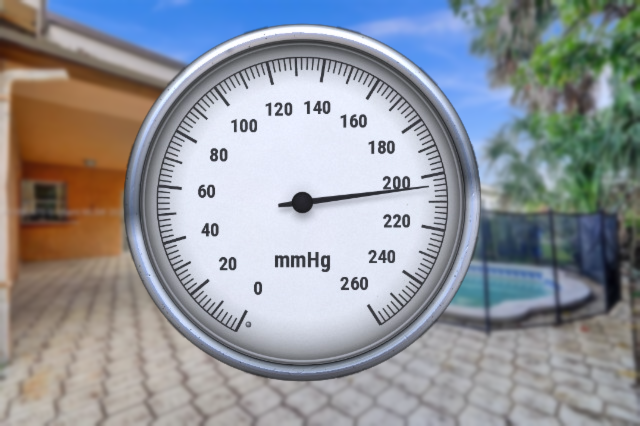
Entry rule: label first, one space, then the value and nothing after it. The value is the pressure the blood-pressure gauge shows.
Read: 204 mmHg
